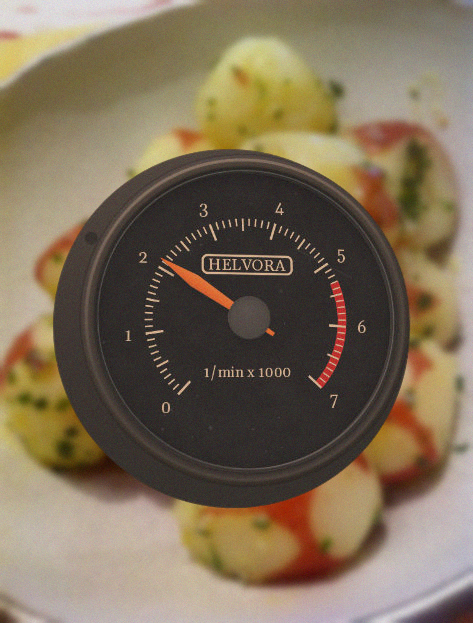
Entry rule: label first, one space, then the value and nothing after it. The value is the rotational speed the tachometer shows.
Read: 2100 rpm
